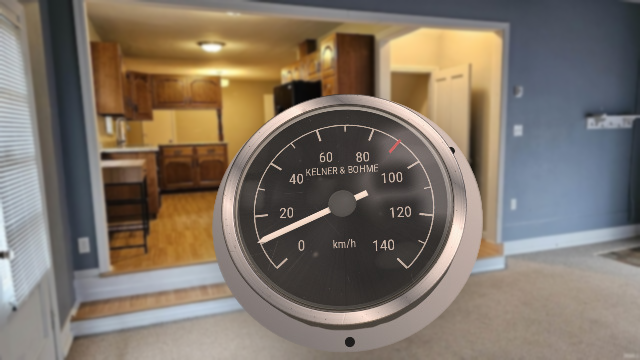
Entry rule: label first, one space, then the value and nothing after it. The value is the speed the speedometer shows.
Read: 10 km/h
